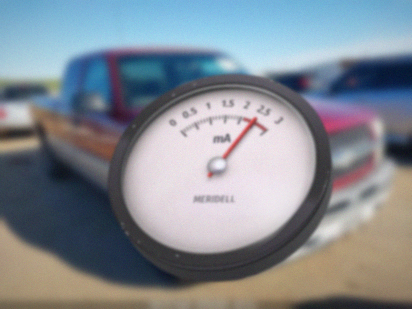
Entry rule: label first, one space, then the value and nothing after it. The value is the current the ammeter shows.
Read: 2.5 mA
